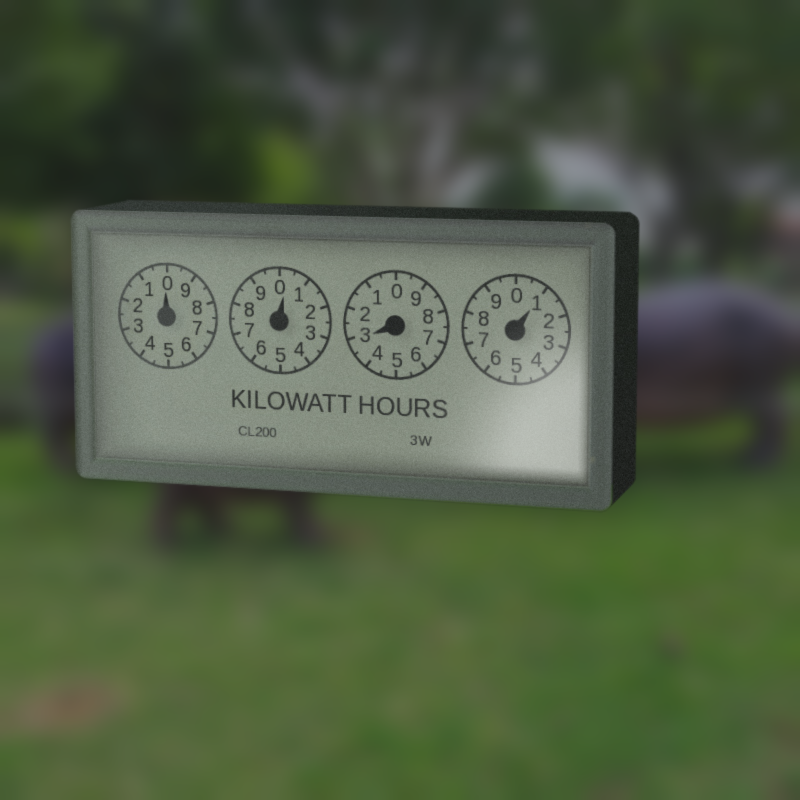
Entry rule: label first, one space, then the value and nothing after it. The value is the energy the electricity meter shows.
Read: 31 kWh
